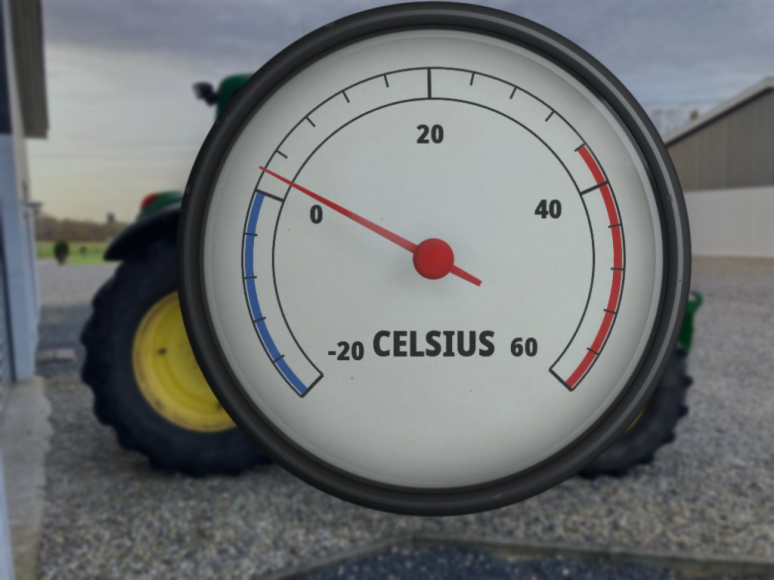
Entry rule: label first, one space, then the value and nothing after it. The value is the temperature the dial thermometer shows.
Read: 2 °C
